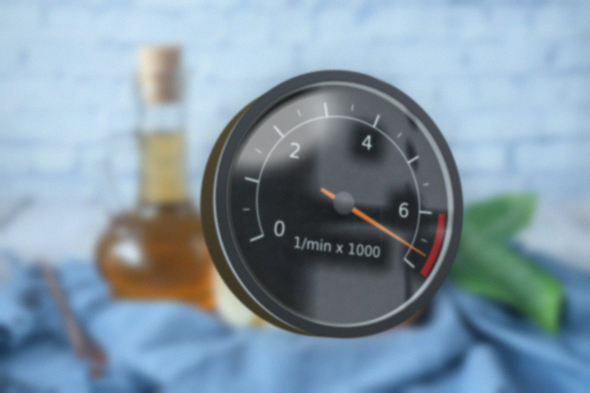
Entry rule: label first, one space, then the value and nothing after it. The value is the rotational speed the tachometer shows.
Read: 6750 rpm
